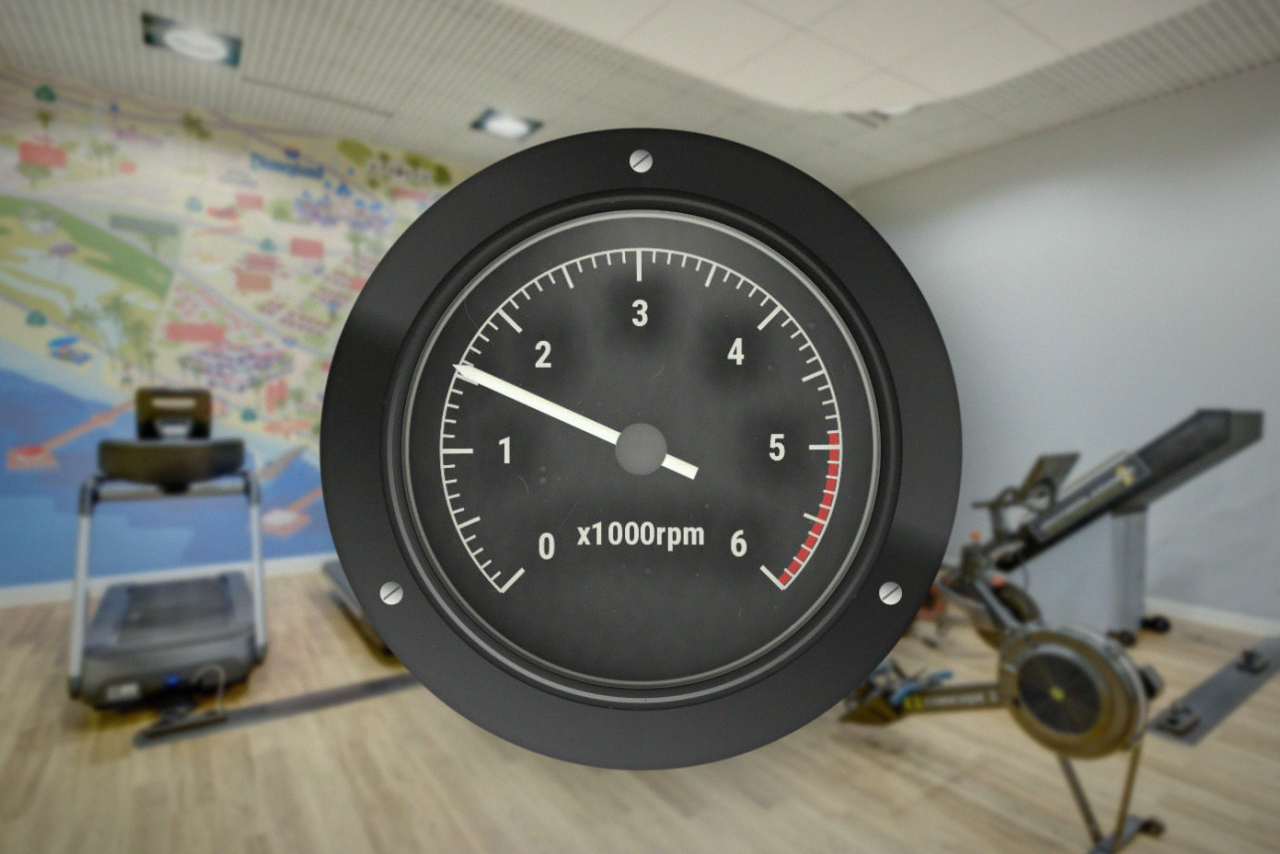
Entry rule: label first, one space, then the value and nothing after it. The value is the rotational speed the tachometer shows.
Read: 1550 rpm
